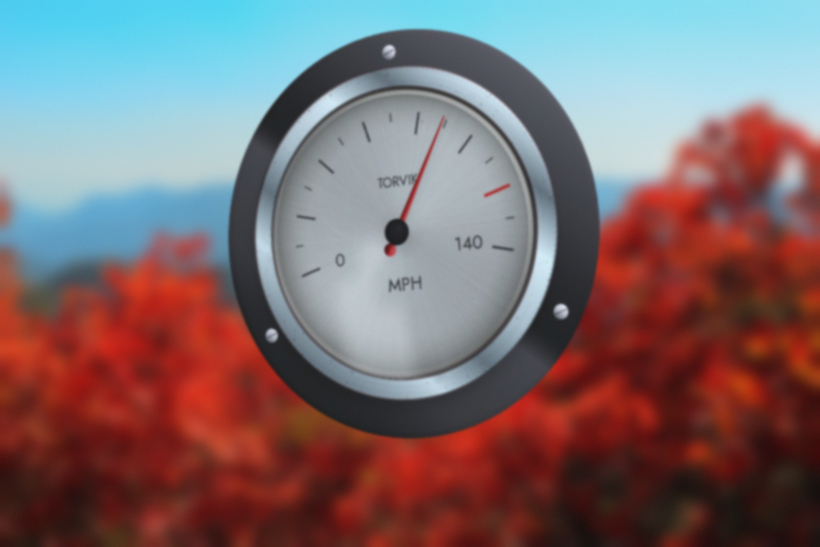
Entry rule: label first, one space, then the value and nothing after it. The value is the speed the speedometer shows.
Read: 90 mph
